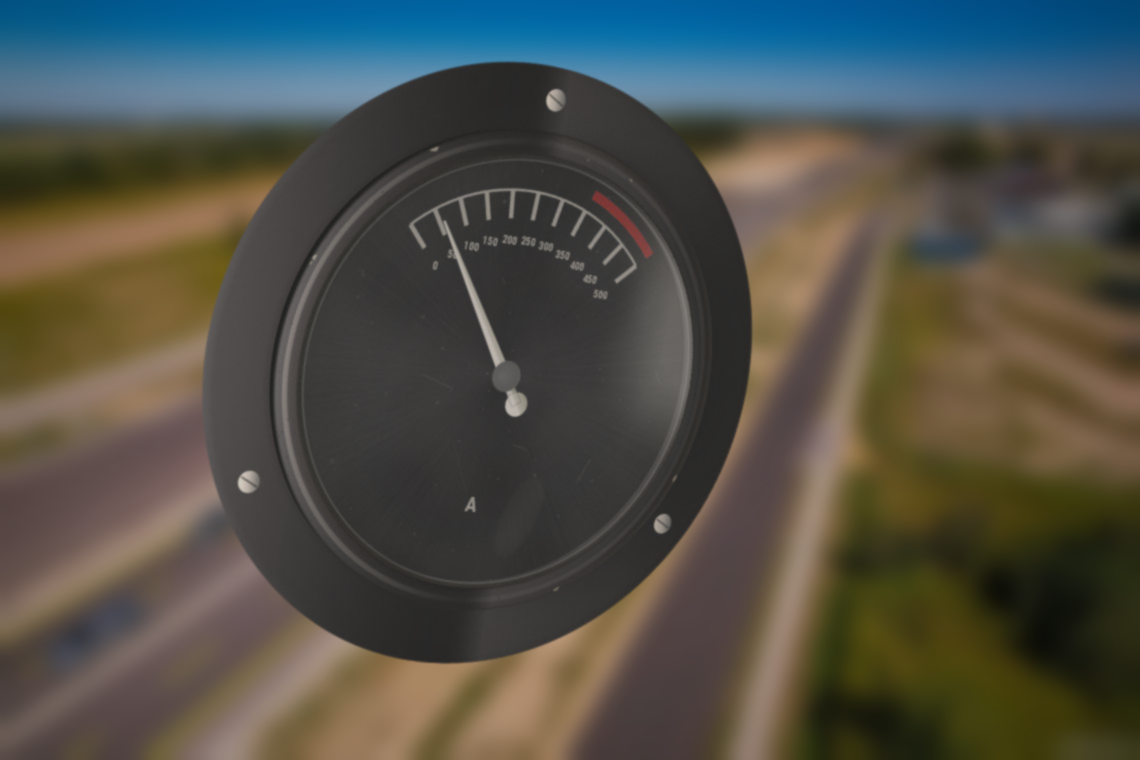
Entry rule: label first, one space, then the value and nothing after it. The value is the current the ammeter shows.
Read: 50 A
